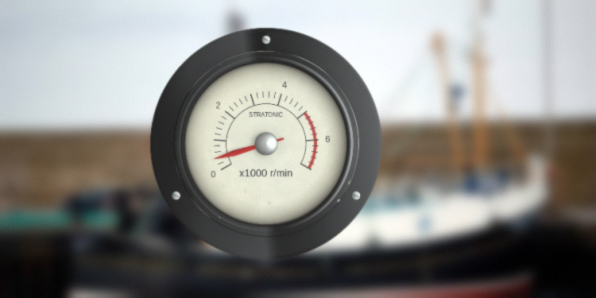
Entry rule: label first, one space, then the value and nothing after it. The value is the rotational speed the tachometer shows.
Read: 400 rpm
